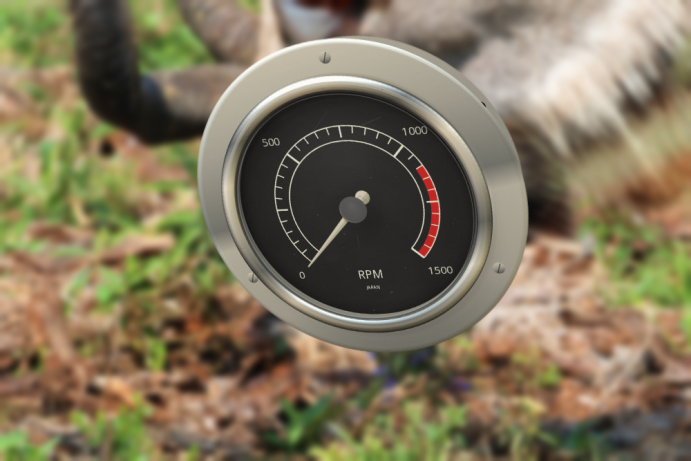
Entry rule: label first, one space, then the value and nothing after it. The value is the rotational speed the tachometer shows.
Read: 0 rpm
